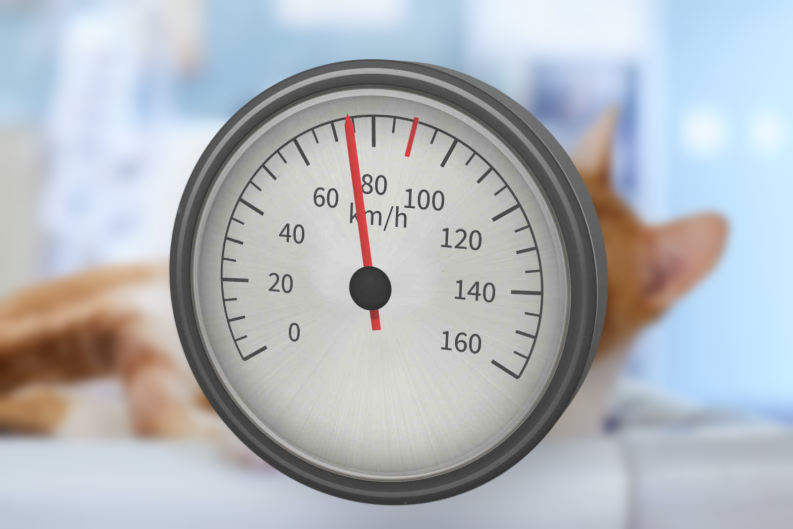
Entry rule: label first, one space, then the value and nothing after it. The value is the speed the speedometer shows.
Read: 75 km/h
